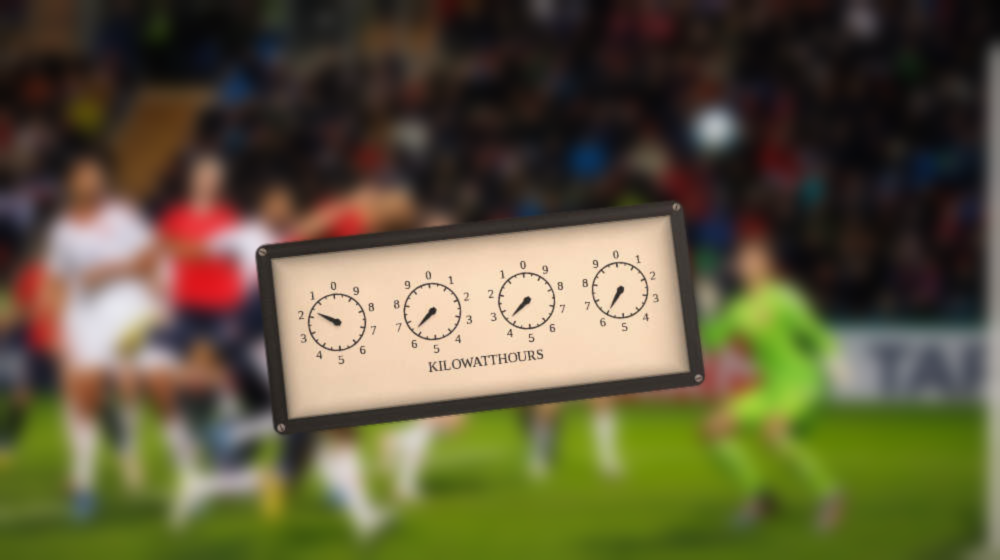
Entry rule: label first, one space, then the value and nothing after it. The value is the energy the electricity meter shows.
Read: 1636 kWh
